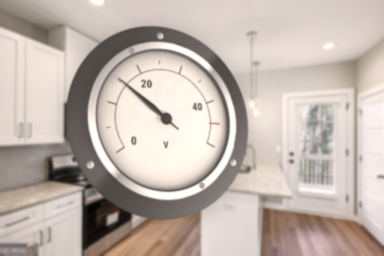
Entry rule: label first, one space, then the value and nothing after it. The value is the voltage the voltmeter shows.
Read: 15 V
